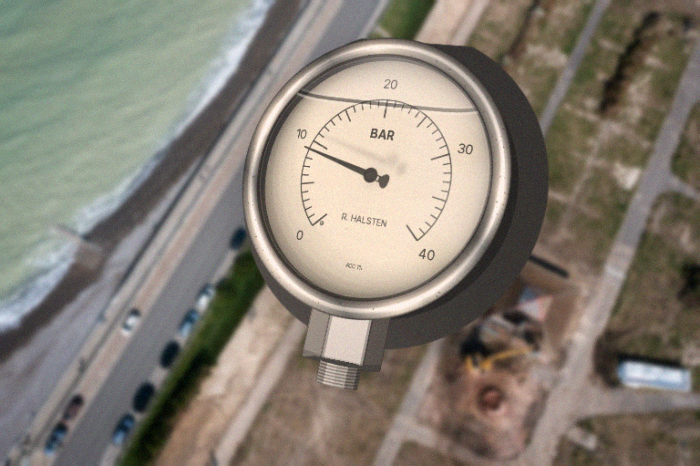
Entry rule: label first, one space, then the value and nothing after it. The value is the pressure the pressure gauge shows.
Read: 9 bar
